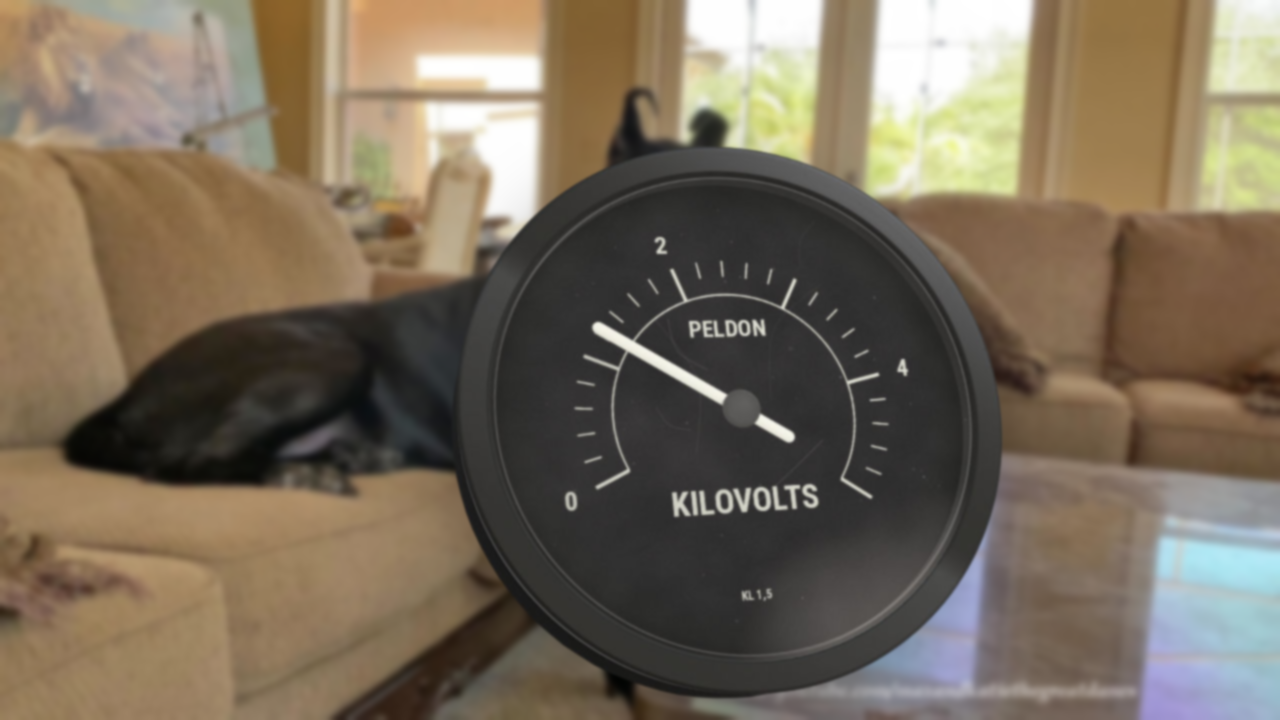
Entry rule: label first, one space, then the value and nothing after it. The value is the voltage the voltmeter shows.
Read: 1.2 kV
